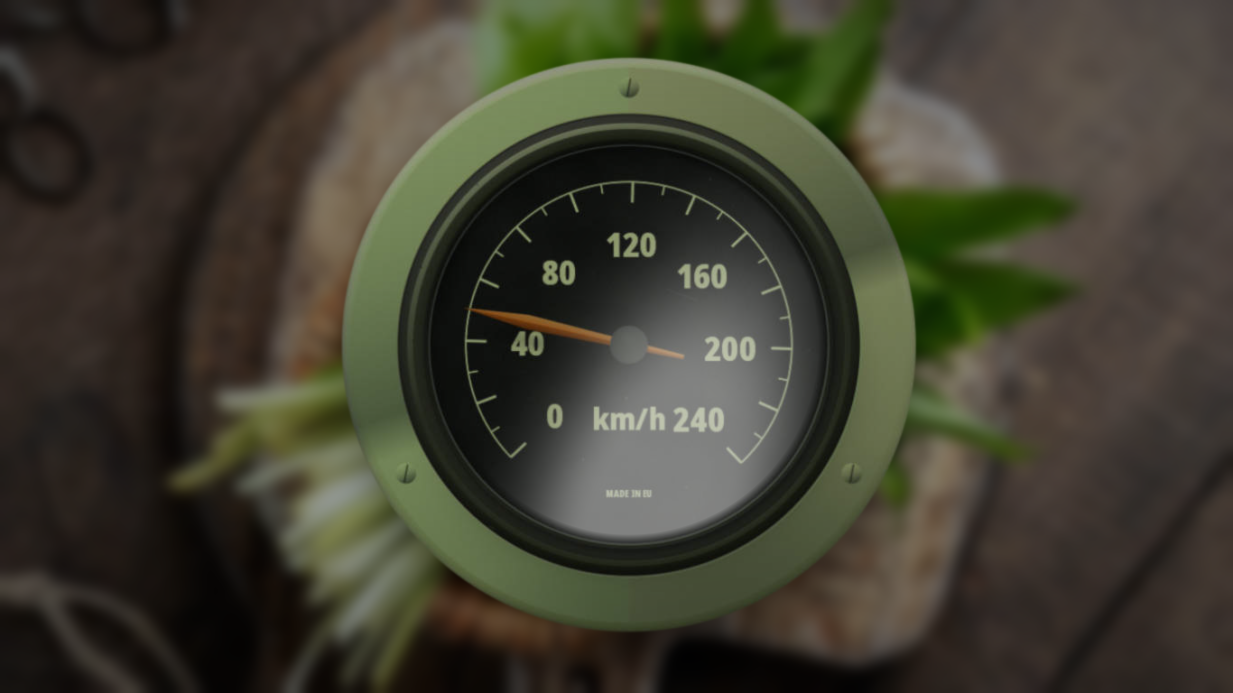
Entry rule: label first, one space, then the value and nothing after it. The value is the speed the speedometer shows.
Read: 50 km/h
